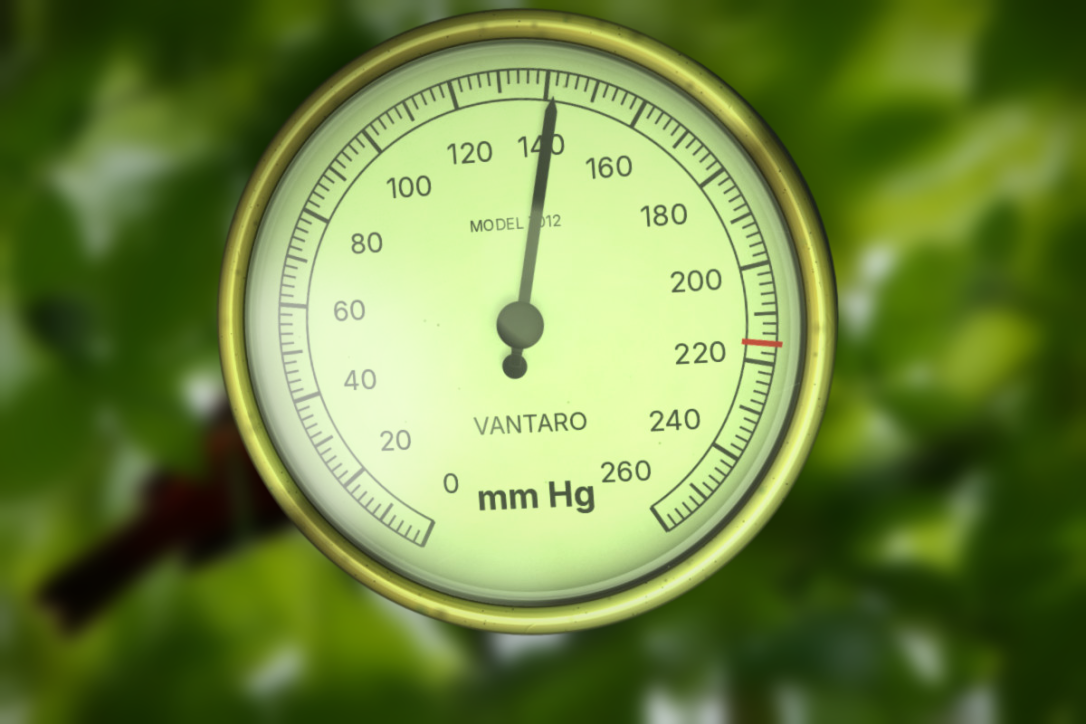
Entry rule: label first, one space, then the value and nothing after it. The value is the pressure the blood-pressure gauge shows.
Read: 142 mmHg
